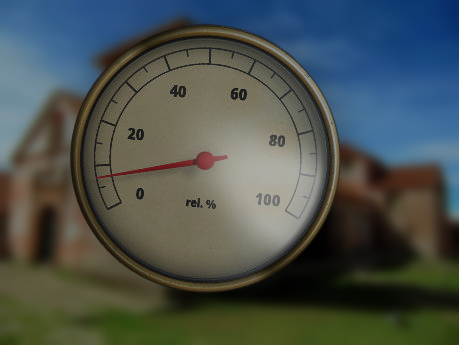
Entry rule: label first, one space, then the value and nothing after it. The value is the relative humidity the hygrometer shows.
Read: 7.5 %
